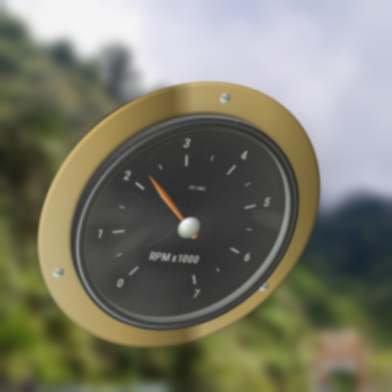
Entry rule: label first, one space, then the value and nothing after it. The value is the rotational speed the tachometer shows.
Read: 2250 rpm
